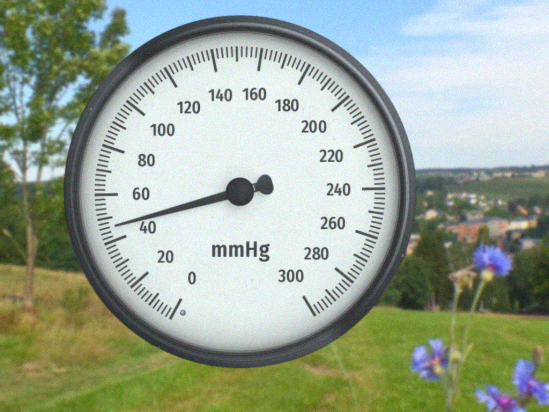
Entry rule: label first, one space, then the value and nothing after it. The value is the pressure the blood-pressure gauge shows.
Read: 46 mmHg
